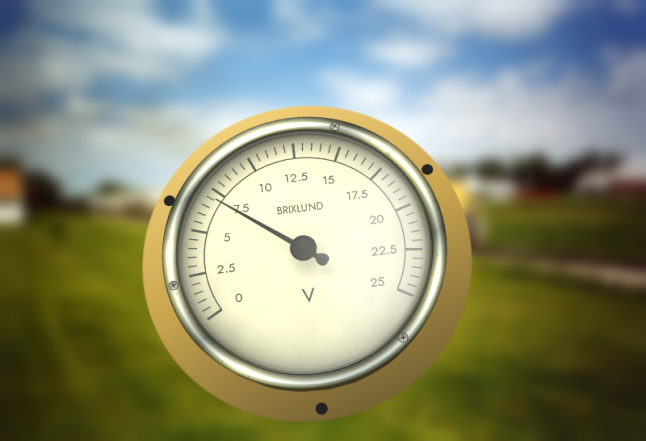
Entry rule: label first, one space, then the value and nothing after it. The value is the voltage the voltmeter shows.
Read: 7 V
